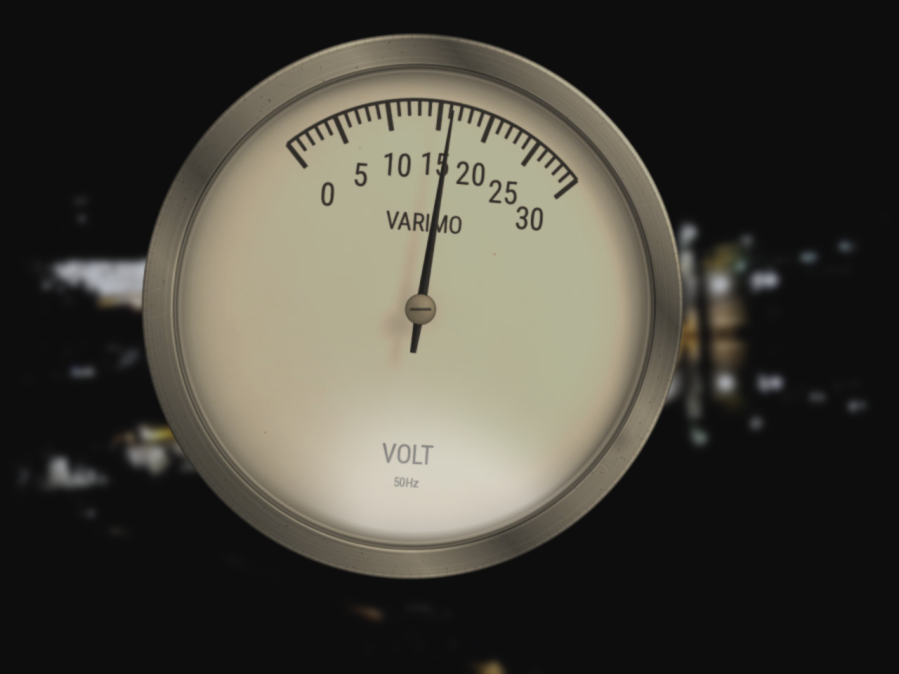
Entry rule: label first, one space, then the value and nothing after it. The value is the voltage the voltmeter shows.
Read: 16 V
